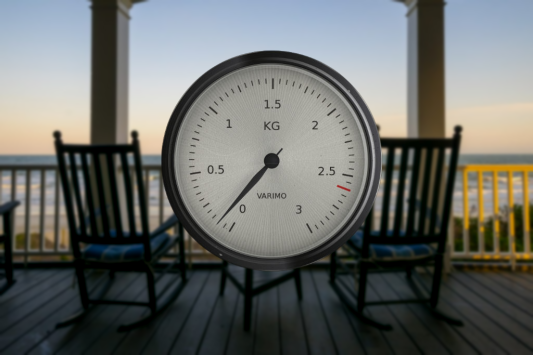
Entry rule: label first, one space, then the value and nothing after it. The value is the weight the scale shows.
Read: 0.1 kg
